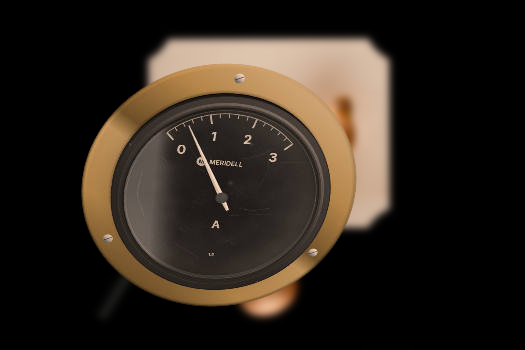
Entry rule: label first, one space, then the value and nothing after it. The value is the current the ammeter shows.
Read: 0.5 A
